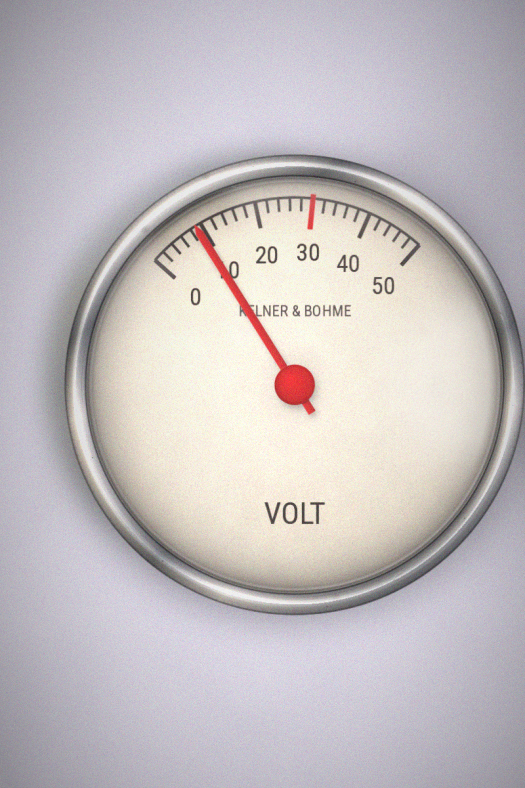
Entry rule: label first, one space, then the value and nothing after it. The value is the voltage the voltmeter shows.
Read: 9 V
